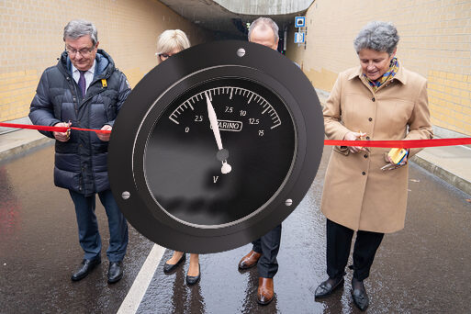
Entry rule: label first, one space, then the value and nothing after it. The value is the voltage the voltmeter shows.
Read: 4.5 V
